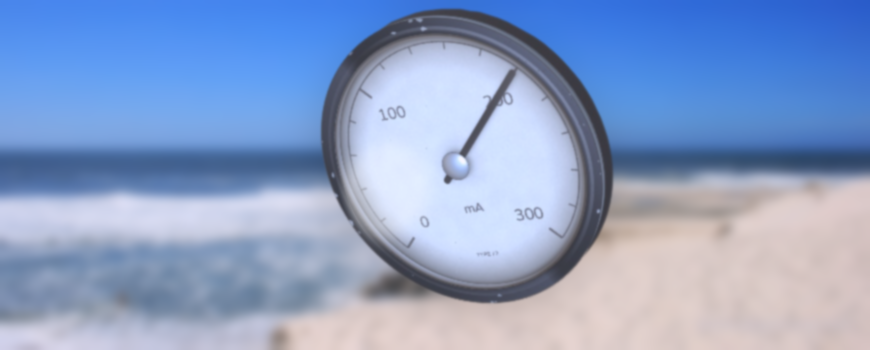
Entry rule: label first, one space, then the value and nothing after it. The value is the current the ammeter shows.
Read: 200 mA
